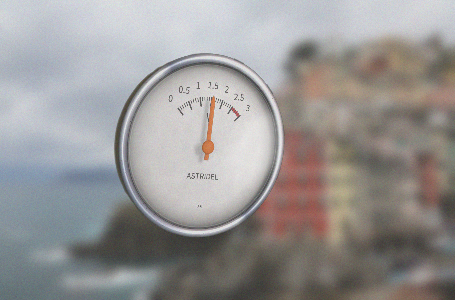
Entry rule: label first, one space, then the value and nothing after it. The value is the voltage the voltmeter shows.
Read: 1.5 V
